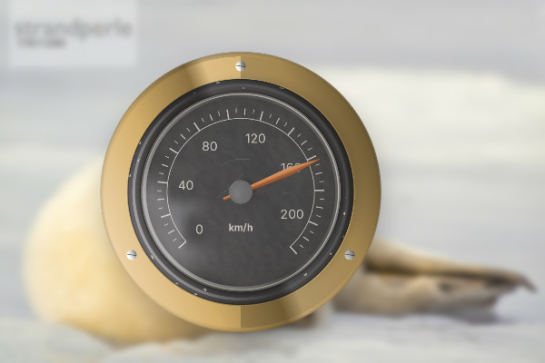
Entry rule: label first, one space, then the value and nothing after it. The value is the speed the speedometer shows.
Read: 162.5 km/h
